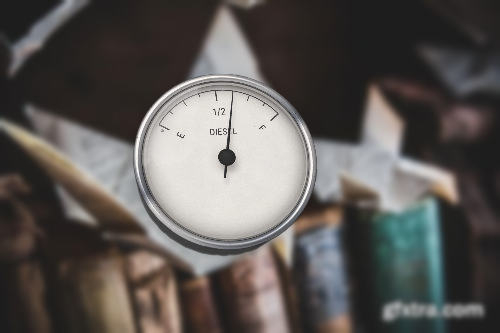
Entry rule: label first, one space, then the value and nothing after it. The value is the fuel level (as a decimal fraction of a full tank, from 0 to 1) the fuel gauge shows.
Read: 0.625
